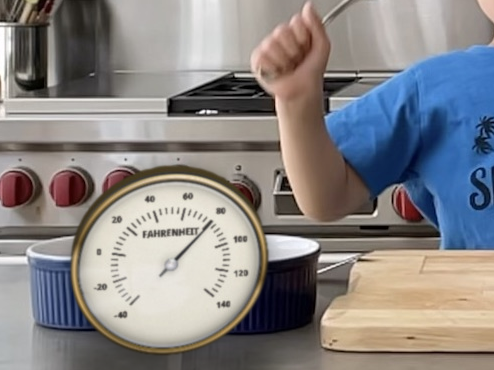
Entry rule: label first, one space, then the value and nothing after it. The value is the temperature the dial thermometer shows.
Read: 80 °F
